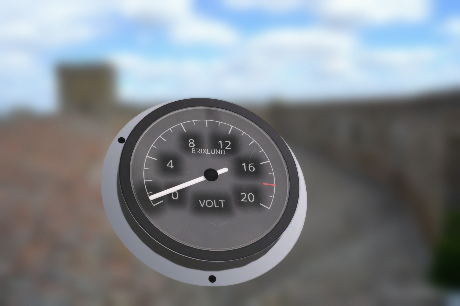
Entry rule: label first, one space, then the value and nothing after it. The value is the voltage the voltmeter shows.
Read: 0.5 V
